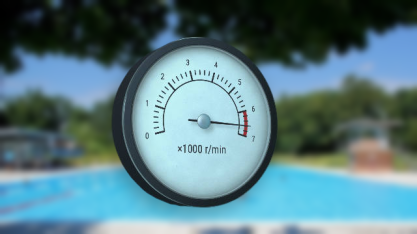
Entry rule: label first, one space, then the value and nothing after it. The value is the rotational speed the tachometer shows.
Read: 6600 rpm
